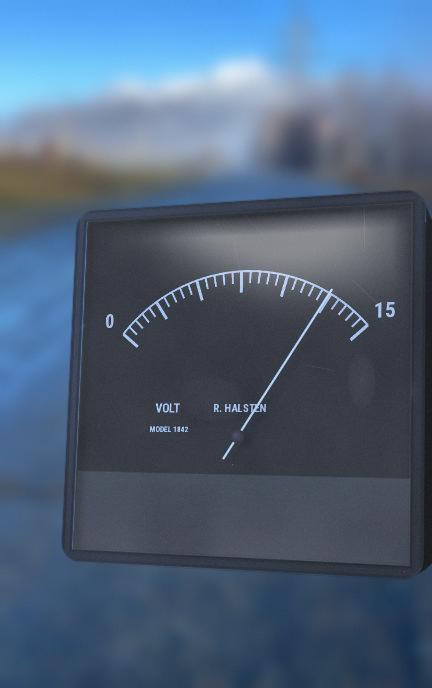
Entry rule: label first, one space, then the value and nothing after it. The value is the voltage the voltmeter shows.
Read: 12.5 V
